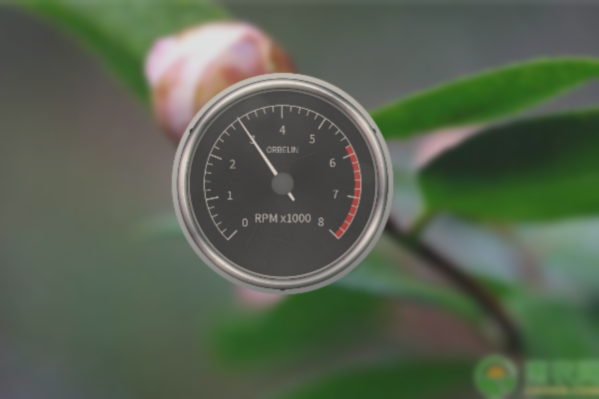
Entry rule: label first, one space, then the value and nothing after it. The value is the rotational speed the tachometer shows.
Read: 3000 rpm
